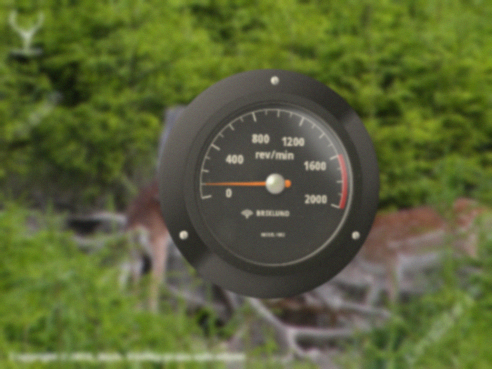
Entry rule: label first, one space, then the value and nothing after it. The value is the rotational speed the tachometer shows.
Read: 100 rpm
